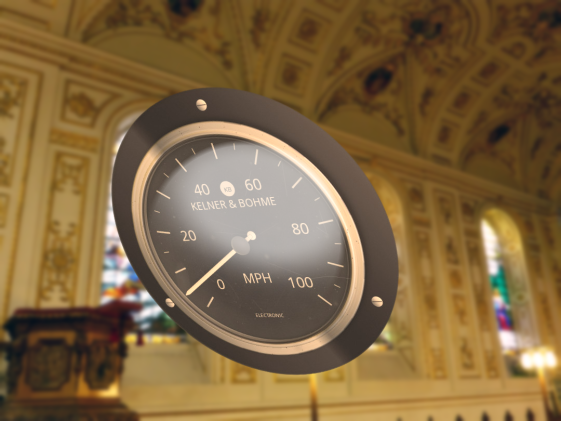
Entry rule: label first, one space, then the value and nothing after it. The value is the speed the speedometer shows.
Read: 5 mph
